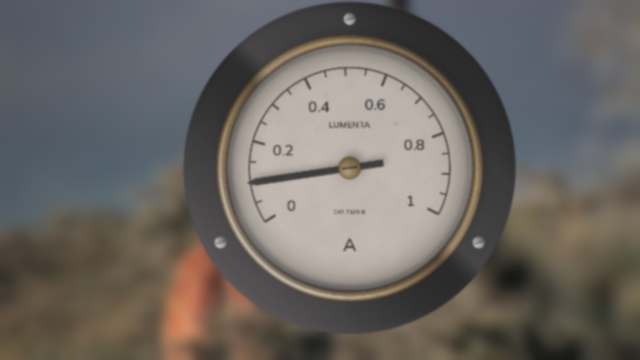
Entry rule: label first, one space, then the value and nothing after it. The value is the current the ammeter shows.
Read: 0.1 A
